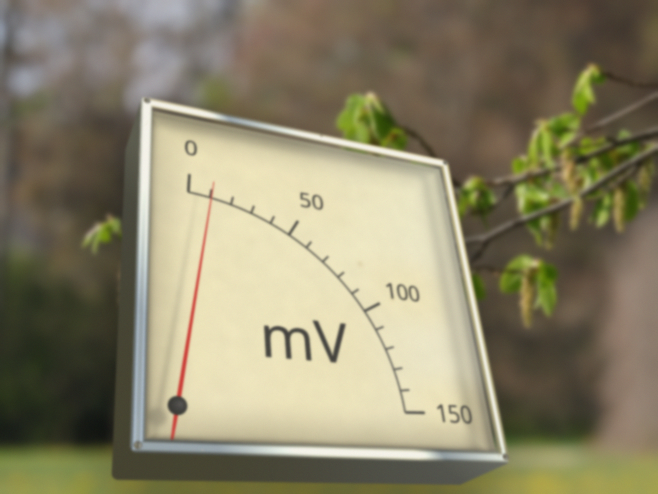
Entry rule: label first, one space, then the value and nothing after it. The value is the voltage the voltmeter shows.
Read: 10 mV
